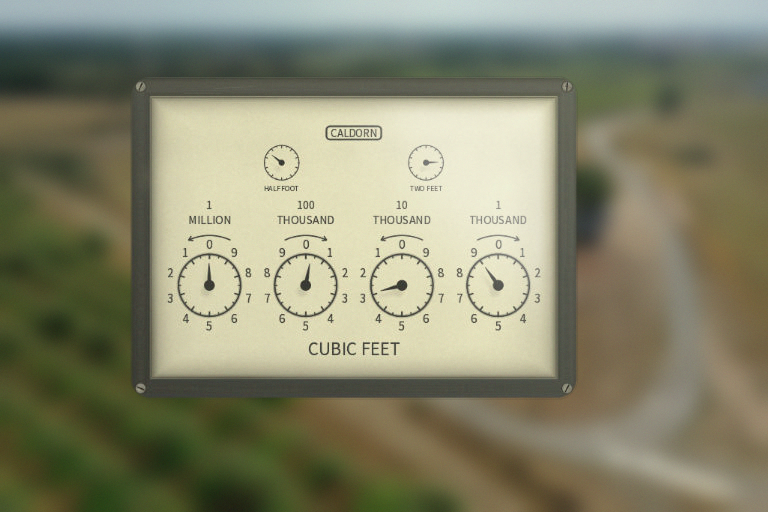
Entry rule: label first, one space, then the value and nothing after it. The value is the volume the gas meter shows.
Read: 2900 ft³
